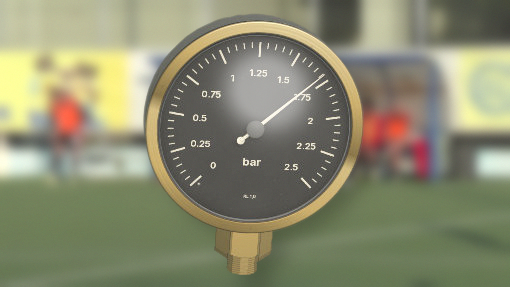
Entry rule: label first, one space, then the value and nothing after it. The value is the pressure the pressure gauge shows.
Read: 1.7 bar
